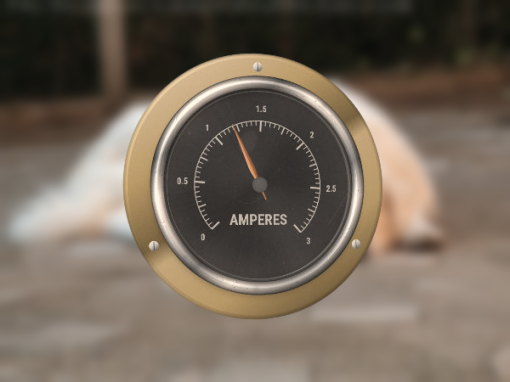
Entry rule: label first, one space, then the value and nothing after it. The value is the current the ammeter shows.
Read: 1.2 A
